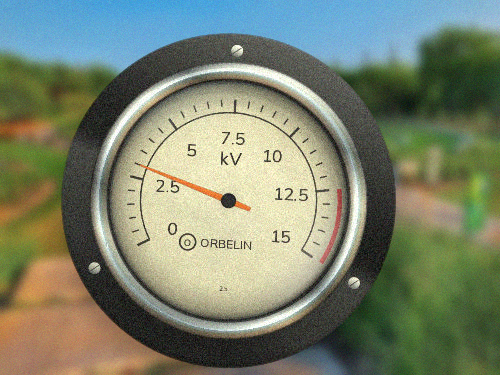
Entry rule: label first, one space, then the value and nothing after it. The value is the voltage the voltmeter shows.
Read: 3 kV
